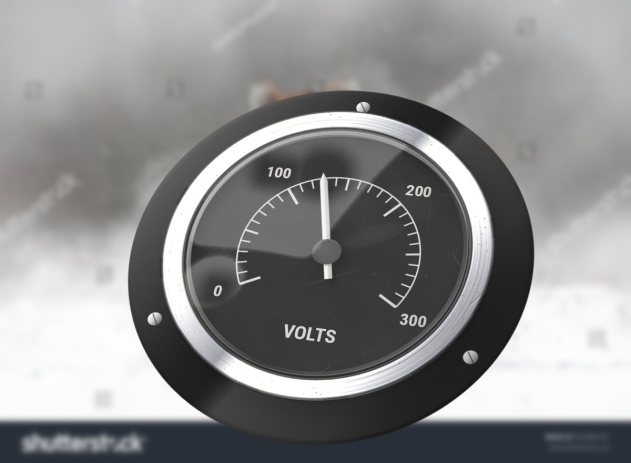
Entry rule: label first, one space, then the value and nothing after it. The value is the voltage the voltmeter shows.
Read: 130 V
